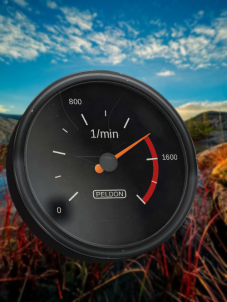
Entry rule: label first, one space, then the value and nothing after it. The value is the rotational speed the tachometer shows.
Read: 1400 rpm
